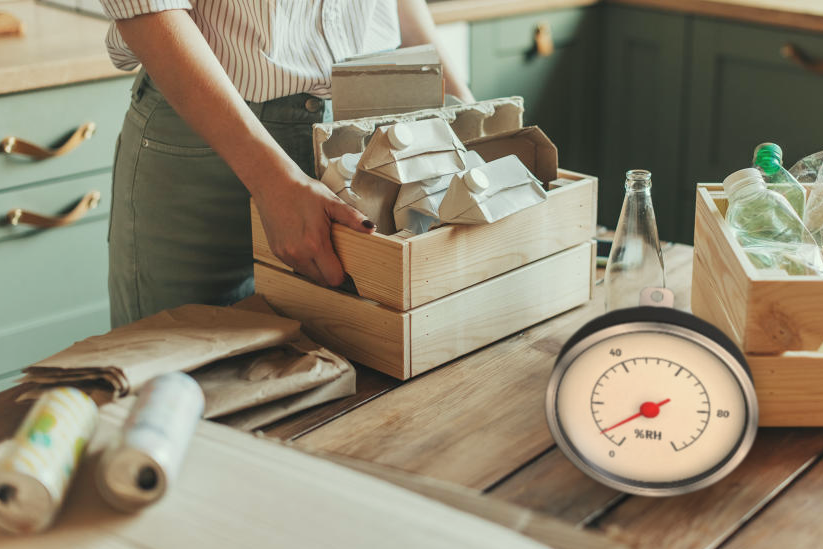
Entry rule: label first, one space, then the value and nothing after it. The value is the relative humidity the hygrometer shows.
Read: 8 %
